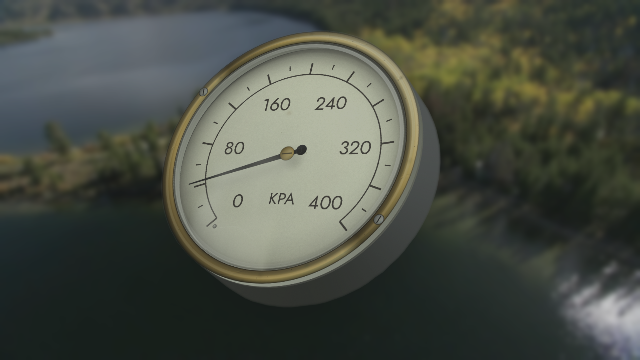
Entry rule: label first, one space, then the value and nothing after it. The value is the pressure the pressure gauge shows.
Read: 40 kPa
